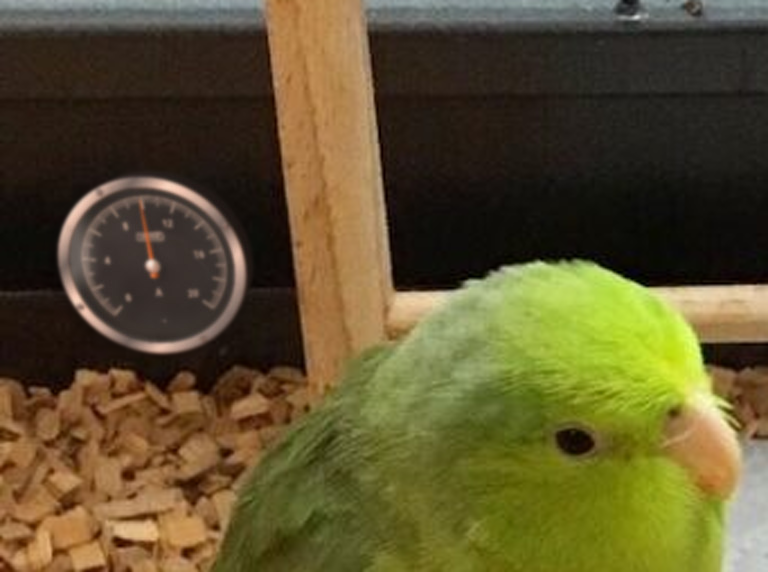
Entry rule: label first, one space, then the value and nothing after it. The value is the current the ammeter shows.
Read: 10 A
